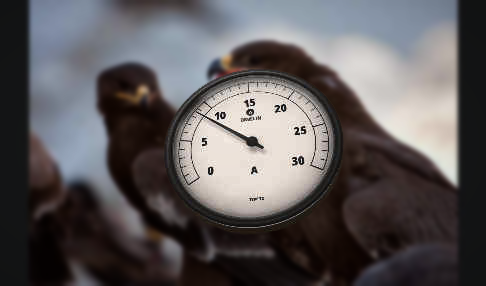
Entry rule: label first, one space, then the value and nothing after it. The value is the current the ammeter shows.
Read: 8.5 A
